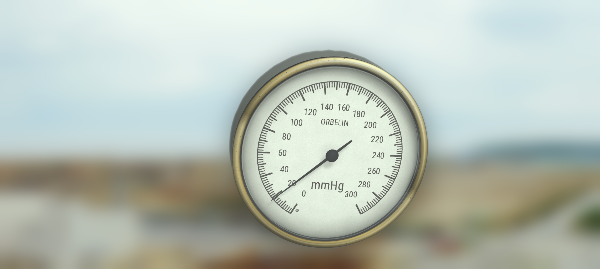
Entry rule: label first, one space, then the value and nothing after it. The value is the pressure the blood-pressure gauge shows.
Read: 20 mmHg
